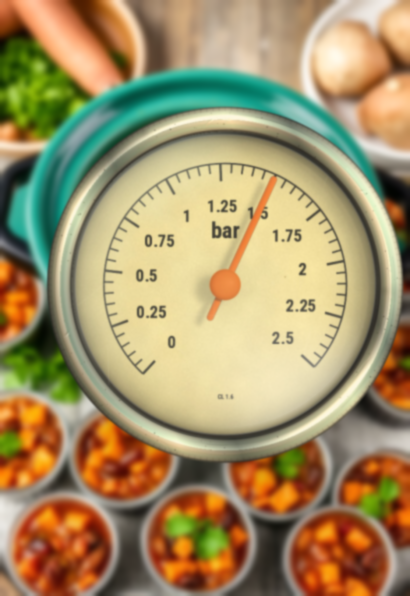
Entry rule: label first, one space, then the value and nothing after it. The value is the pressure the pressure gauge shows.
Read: 1.5 bar
